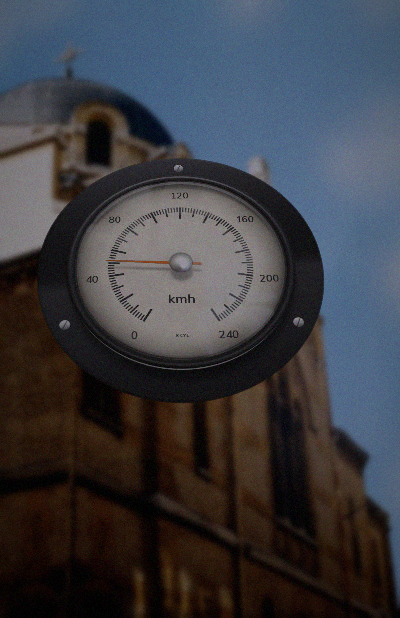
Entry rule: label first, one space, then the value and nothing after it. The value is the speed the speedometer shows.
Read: 50 km/h
